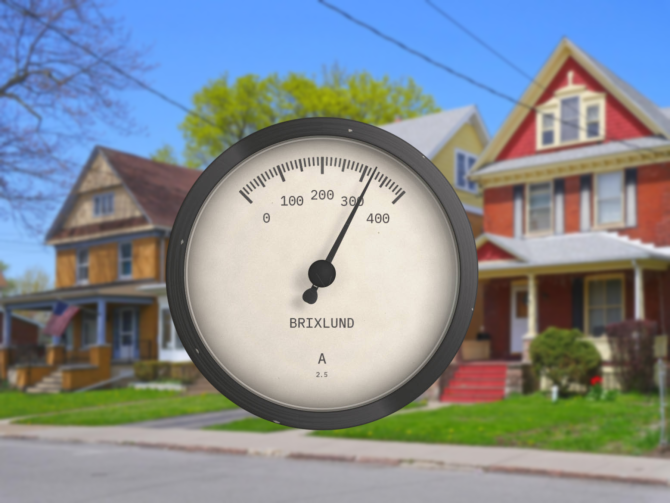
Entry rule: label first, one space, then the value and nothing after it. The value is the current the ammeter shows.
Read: 320 A
